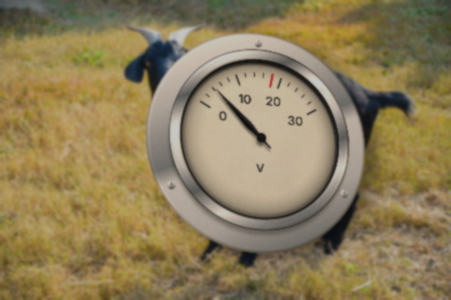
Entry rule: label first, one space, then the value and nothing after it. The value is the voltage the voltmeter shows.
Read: 4 V
